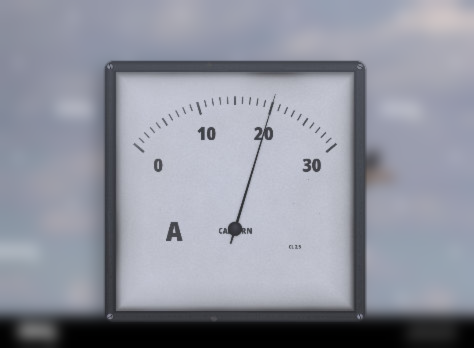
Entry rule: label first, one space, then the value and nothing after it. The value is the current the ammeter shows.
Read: 20 A
